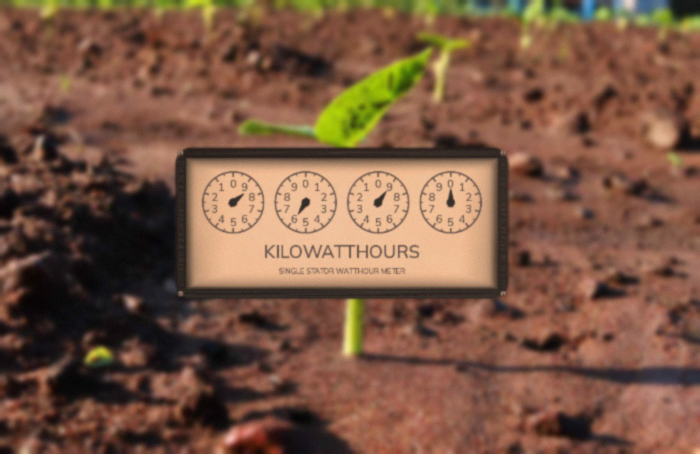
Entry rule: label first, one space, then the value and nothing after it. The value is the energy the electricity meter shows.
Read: 8590 kWh
